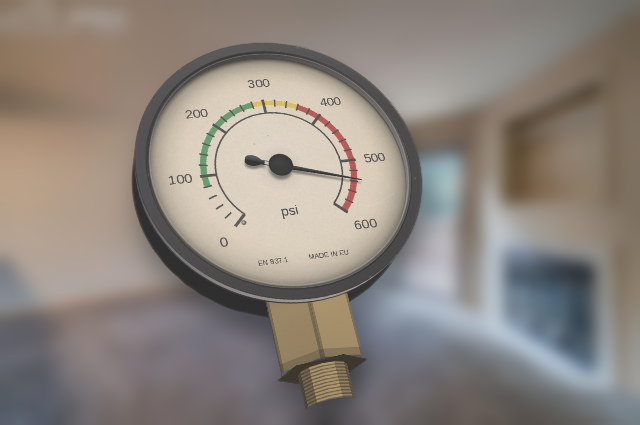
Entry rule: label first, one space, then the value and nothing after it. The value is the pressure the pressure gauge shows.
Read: 540 psi
